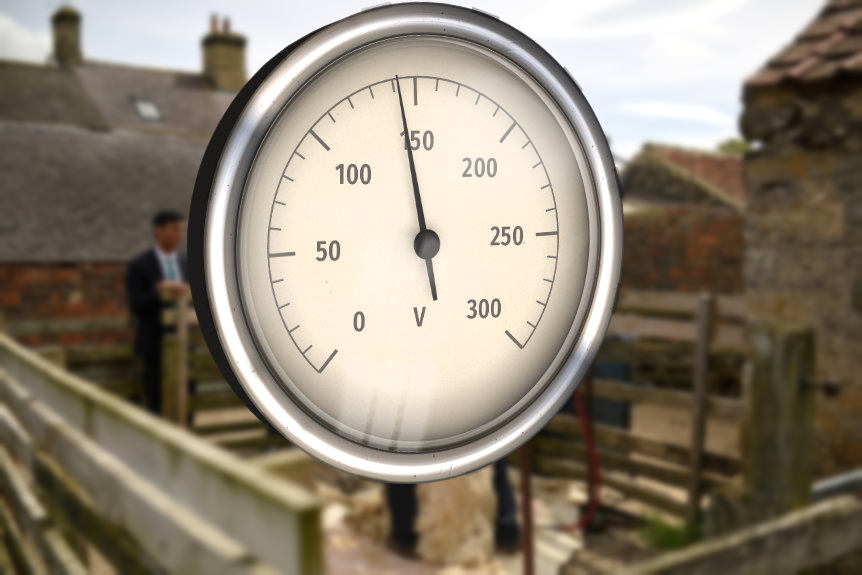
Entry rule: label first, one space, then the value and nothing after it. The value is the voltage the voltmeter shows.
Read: 140 V
